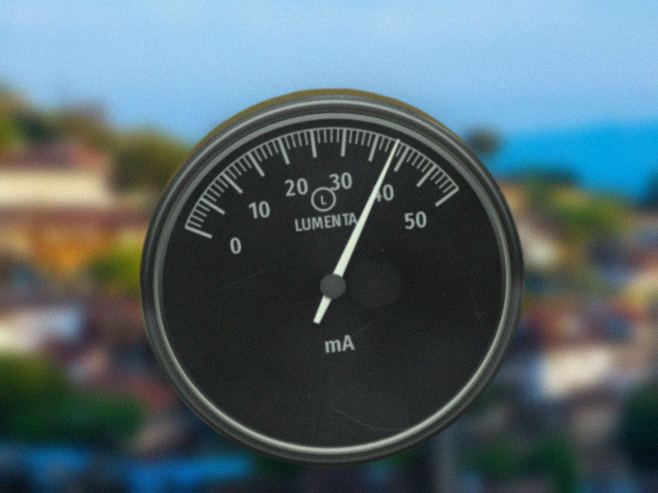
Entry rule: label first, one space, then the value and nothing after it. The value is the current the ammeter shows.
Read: 38 mA
